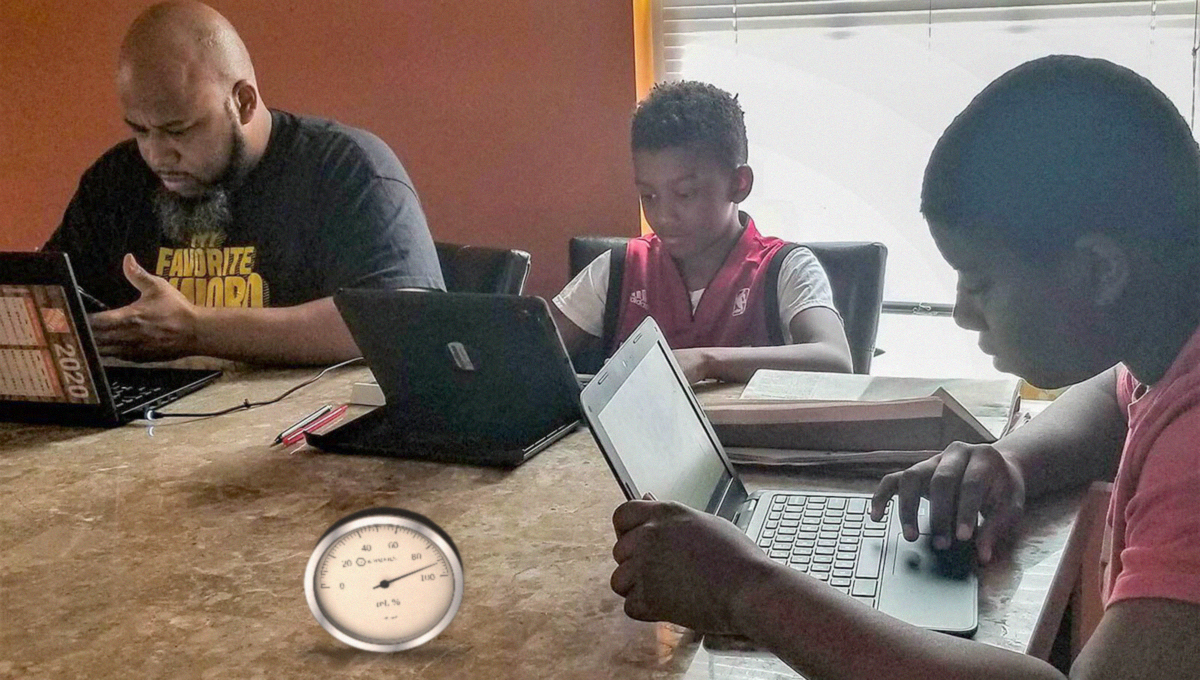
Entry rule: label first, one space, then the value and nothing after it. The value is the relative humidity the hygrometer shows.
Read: 90 %
